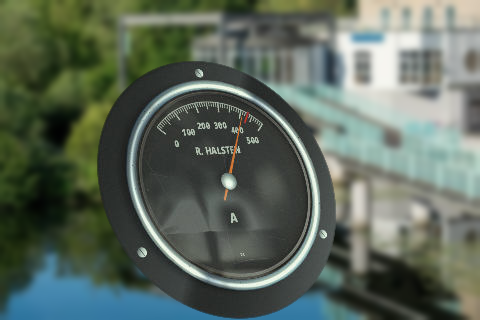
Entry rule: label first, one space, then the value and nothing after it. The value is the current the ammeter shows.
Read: 400 A
